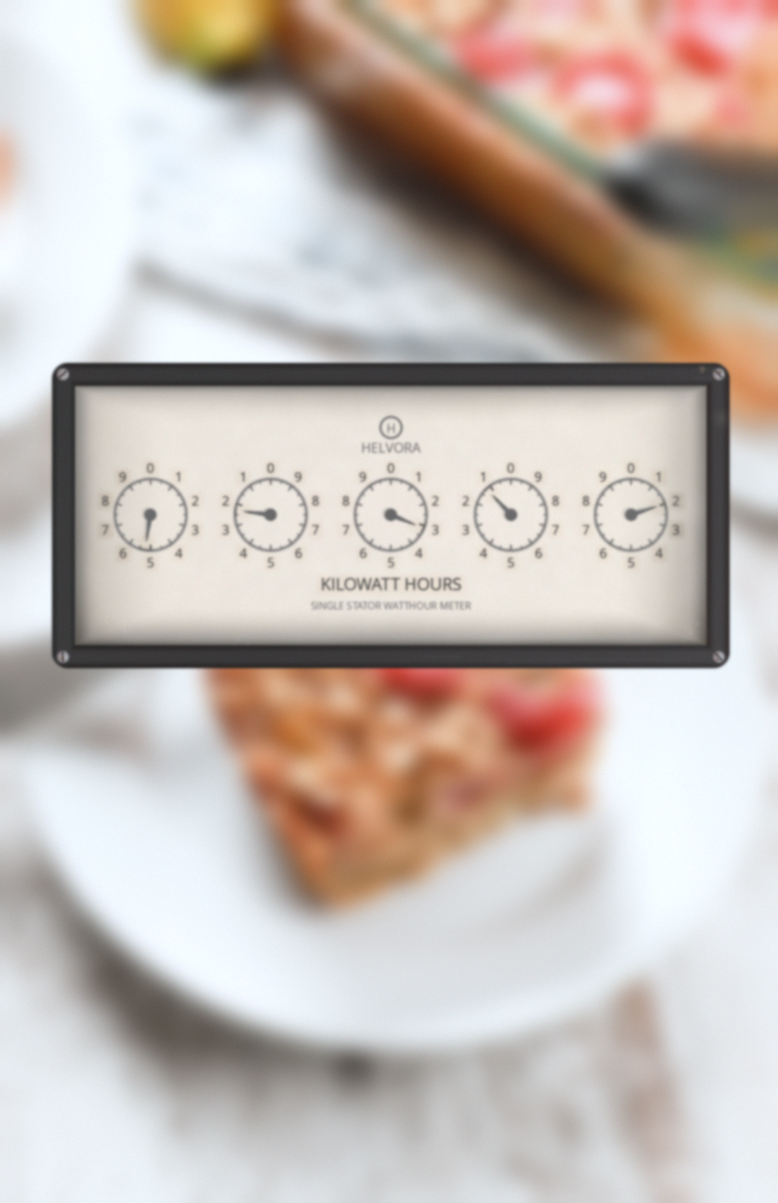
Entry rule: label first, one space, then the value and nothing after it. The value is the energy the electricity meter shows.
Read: 52312 kWh
